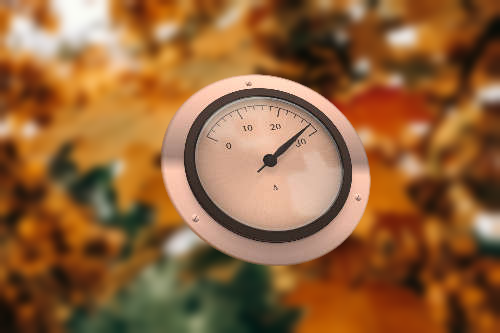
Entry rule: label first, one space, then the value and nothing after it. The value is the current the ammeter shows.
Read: 28 A
